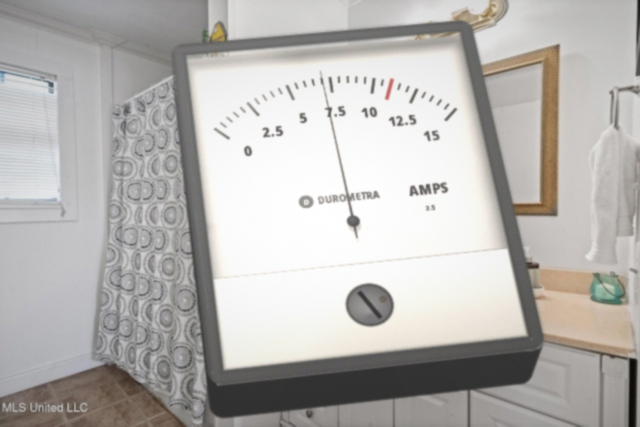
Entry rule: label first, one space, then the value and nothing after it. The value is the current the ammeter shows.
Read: 7 A
